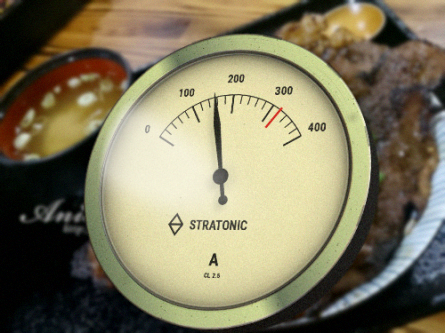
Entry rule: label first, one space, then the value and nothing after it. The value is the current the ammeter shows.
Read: 160 A
